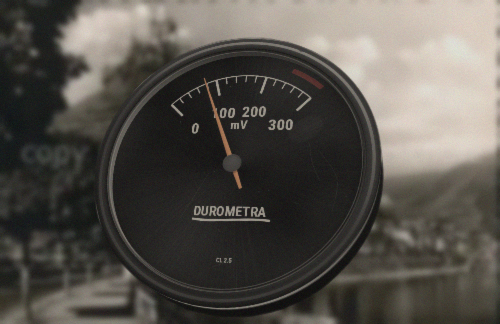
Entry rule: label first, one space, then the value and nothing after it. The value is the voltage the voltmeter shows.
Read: 80 mV
